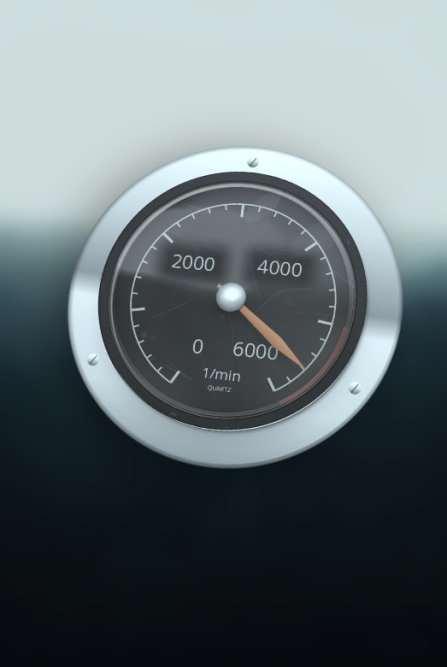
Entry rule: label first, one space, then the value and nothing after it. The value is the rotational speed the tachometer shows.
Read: 5600 rpm
